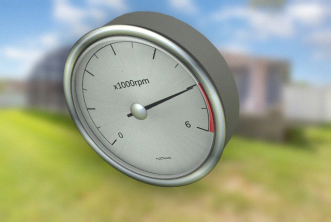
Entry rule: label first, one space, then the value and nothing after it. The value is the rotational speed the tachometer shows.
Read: 5000 rpm
